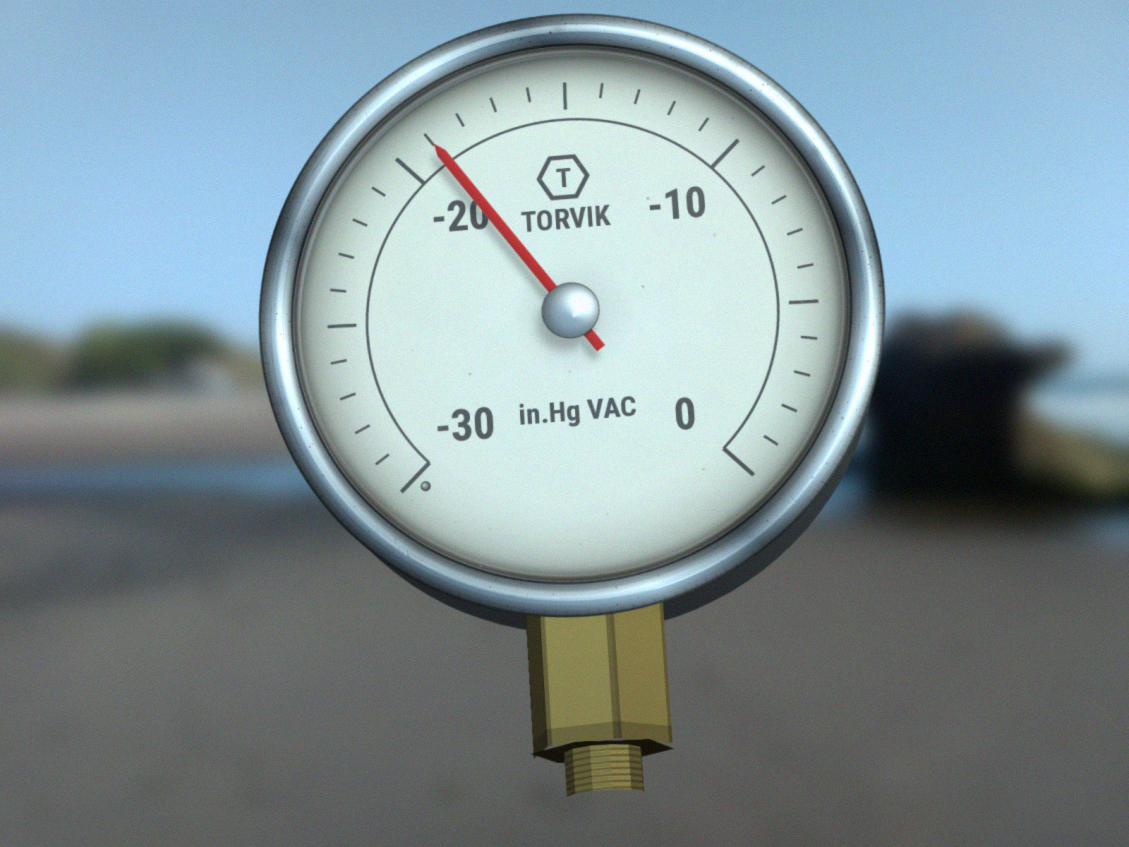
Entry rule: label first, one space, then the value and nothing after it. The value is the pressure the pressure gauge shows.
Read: -19 inHg
